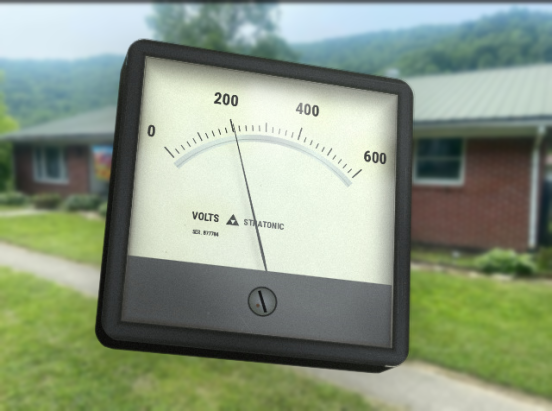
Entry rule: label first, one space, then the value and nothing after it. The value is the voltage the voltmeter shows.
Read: 200 V
